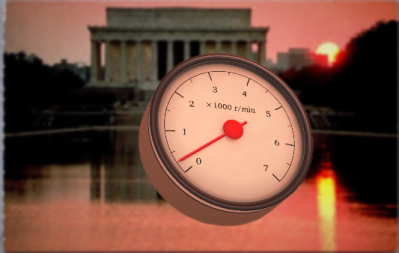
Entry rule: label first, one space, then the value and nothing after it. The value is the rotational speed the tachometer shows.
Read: 250 rpm
